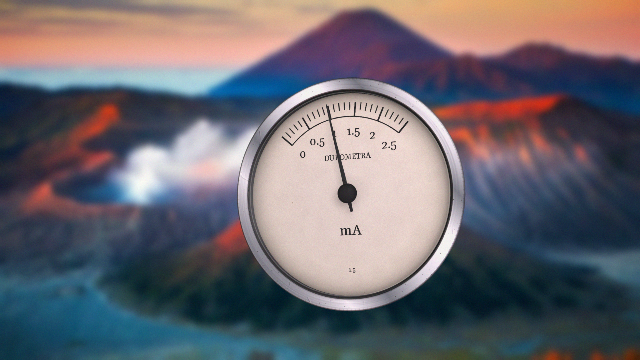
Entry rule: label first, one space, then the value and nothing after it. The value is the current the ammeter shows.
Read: 1 mA
